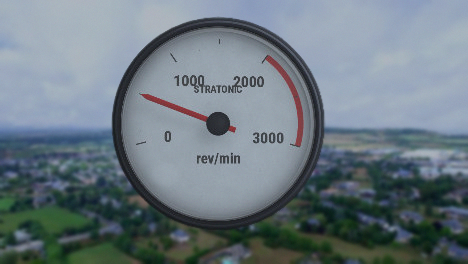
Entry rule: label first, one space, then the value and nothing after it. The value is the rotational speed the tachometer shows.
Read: 500 rpm
